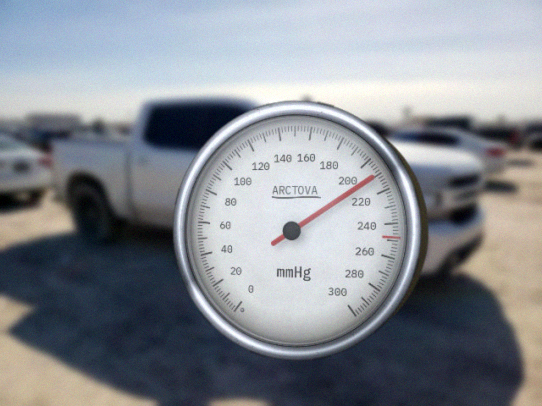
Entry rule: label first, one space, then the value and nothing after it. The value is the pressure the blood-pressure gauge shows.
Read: 210 mmHg
